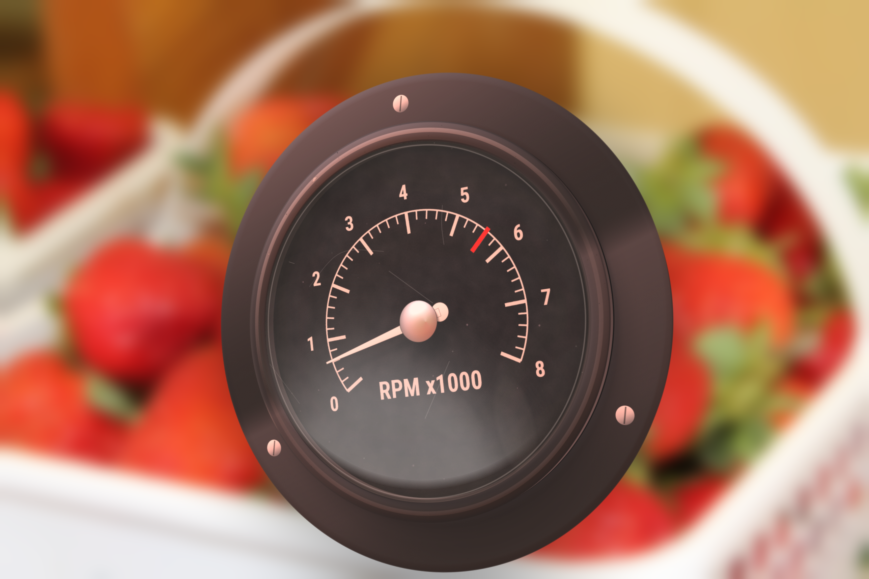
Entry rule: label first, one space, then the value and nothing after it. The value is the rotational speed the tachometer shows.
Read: 600 rpm
